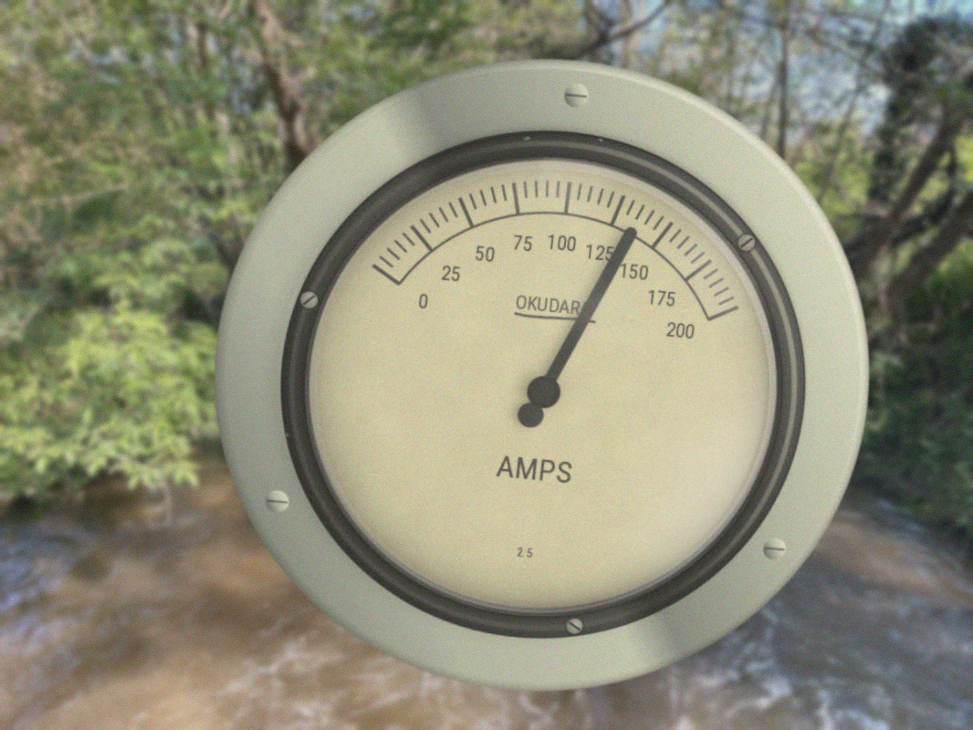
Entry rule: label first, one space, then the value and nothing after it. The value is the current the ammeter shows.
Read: 135 A
